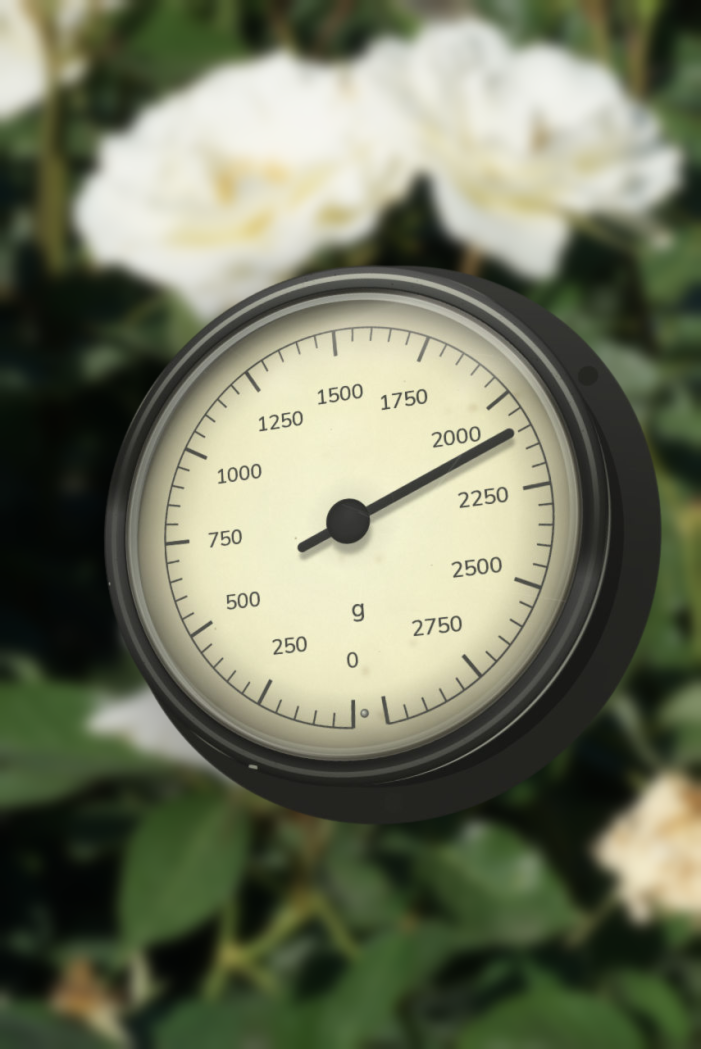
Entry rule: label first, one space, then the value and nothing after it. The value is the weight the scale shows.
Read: 2100 g
